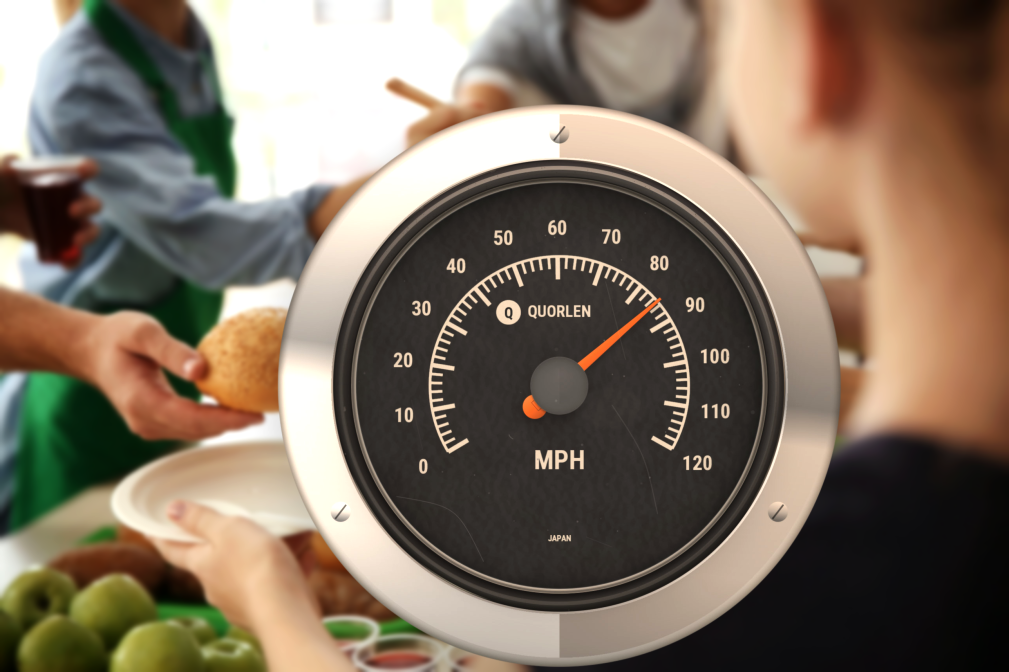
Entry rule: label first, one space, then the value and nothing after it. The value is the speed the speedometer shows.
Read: 85 mph
